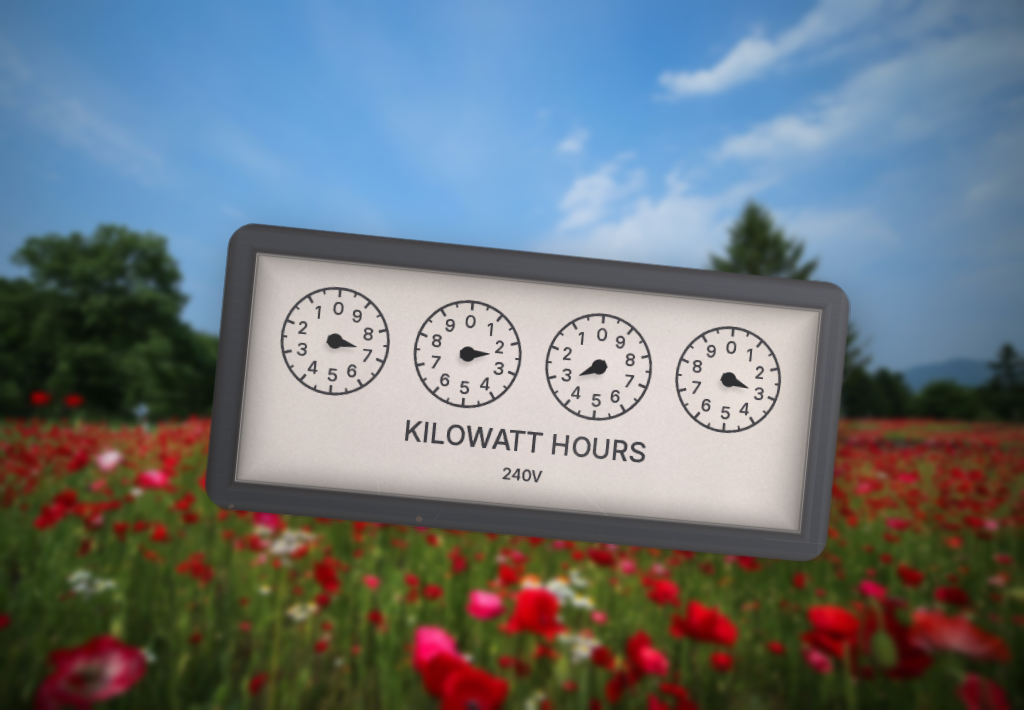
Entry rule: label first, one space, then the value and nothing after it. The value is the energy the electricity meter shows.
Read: 7233 kWh
